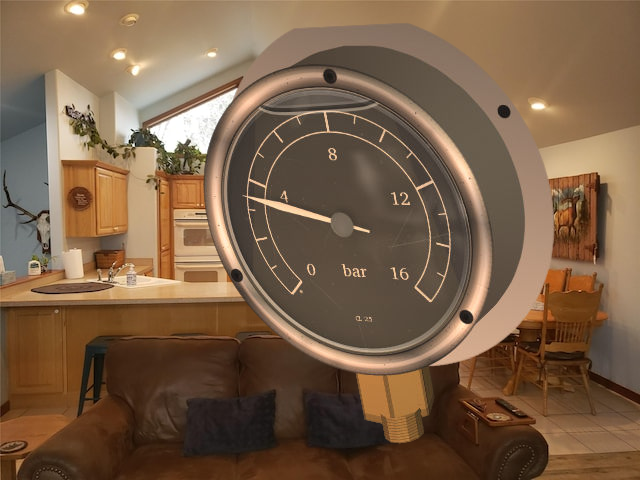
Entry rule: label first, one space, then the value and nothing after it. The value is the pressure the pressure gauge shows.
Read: 3.5 bar
